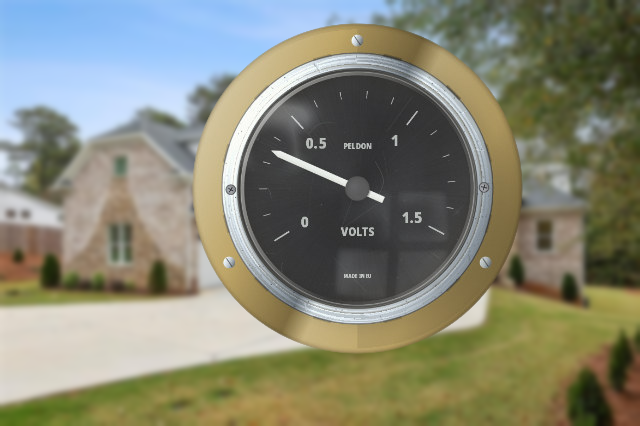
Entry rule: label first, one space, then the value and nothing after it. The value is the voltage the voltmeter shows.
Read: 0.35 V
